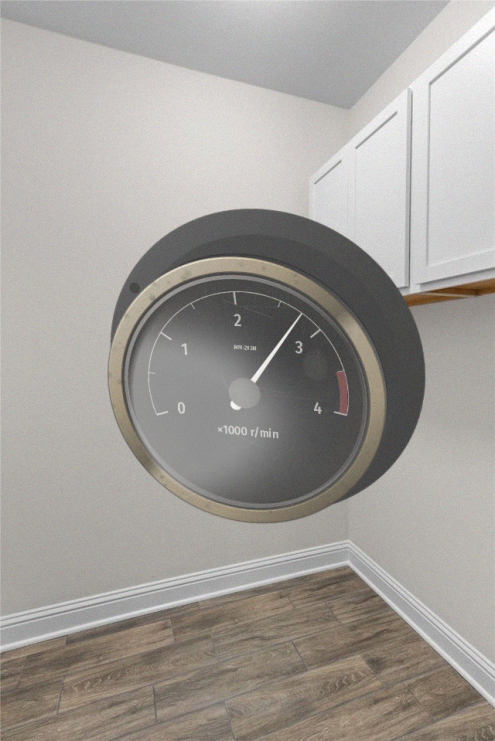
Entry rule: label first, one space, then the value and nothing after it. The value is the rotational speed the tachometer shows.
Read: 2750 rpm
